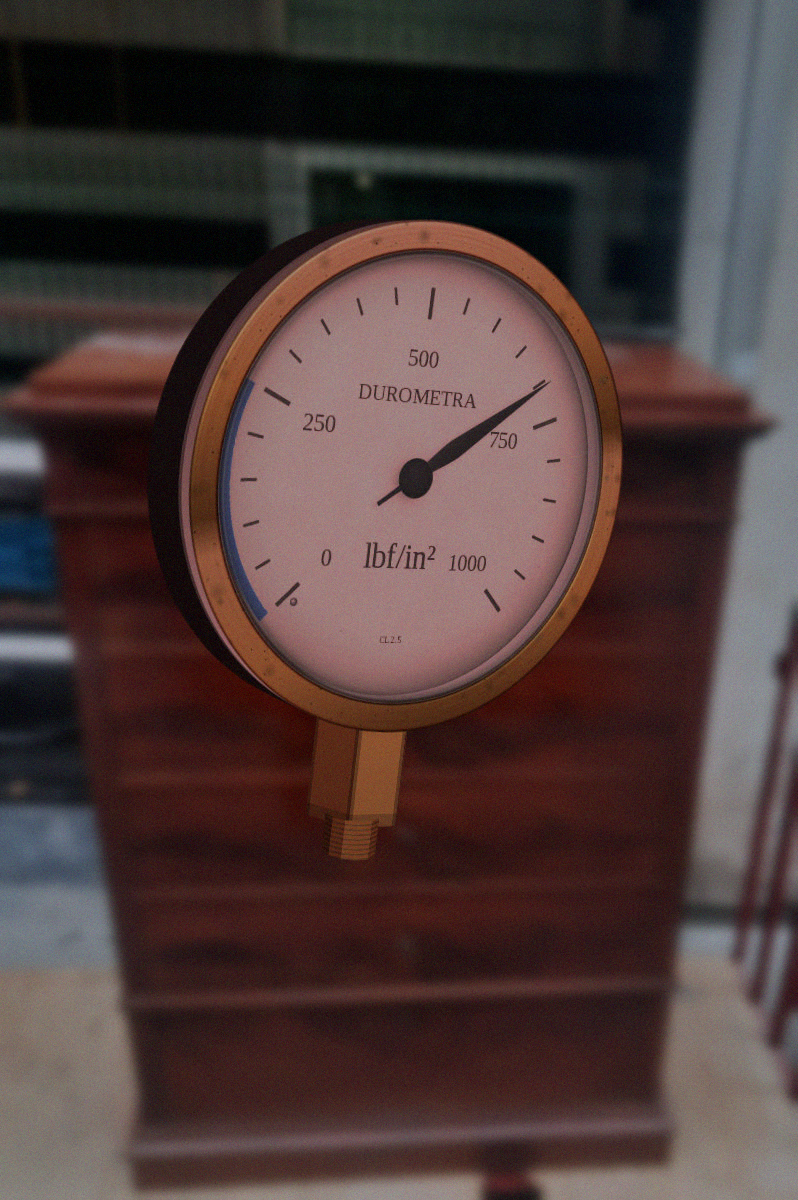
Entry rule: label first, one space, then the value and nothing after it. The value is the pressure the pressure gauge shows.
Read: 700 psi
